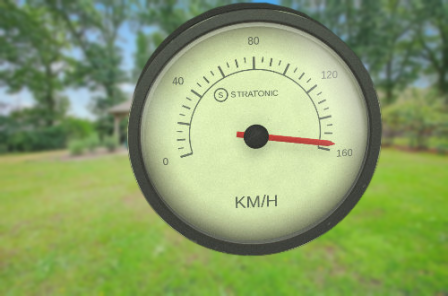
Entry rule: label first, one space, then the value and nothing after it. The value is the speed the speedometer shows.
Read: 155 km/h
